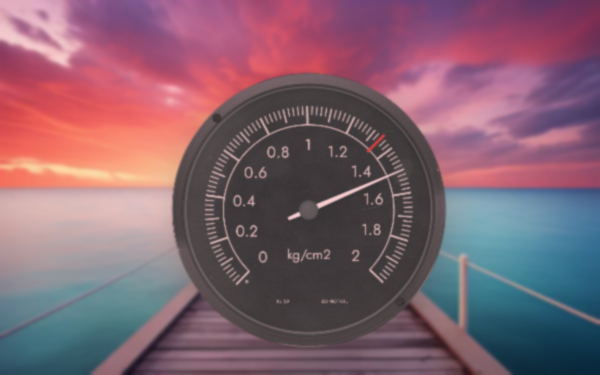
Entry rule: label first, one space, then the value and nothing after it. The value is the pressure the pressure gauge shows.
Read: 1.5 kg/cm²
